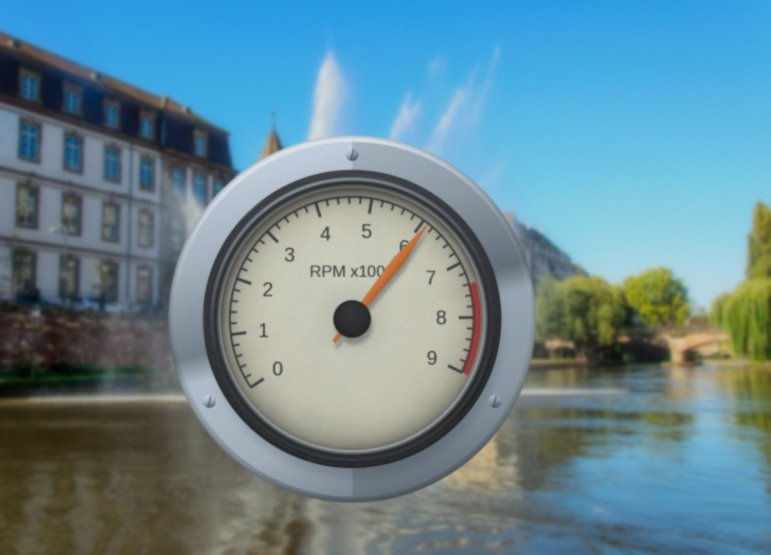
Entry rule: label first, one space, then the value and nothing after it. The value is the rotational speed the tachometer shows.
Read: 6100 rpm
